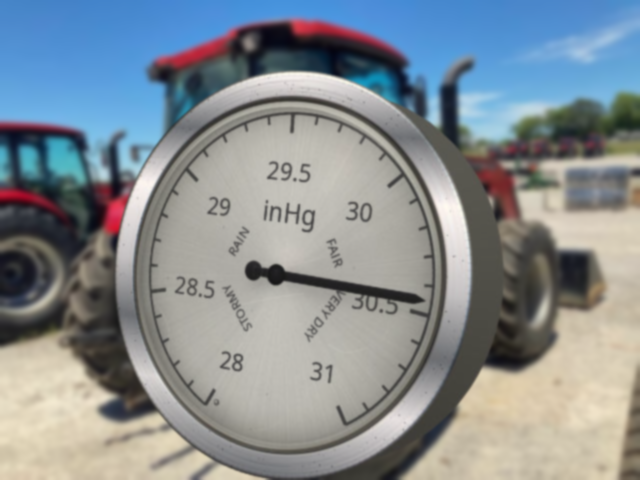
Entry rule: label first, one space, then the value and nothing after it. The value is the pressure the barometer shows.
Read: 30.45 inHg
